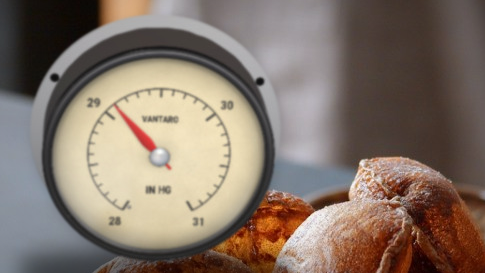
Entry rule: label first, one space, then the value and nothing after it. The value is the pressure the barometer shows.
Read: 29.1 inHg
